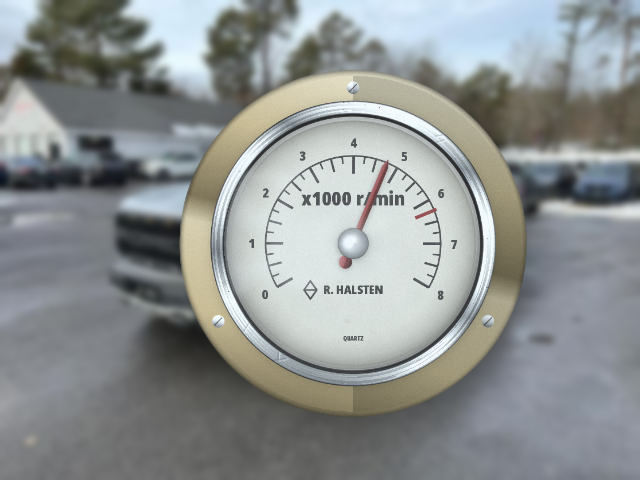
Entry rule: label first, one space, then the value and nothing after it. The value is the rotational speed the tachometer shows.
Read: 4750 rpm
